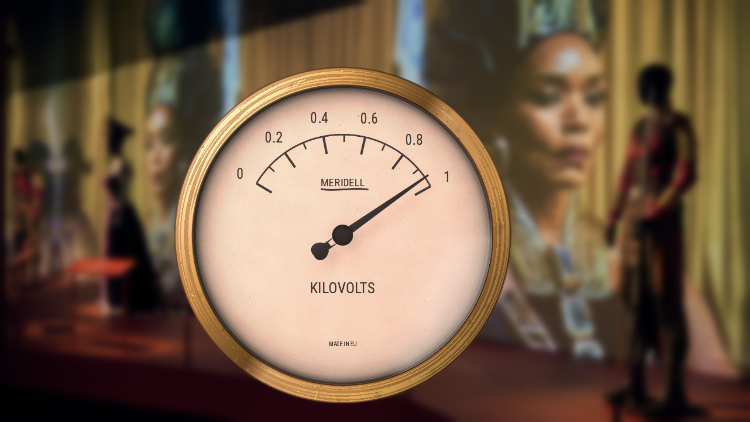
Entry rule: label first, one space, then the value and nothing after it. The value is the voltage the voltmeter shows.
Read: 0.95 kV
